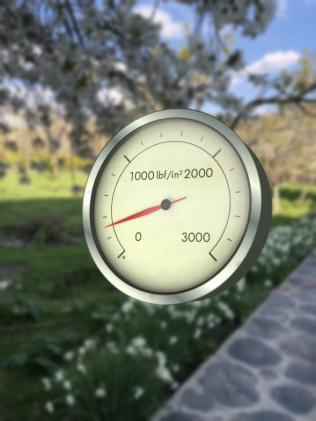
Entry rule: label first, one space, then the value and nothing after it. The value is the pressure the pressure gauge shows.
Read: 300 psi
